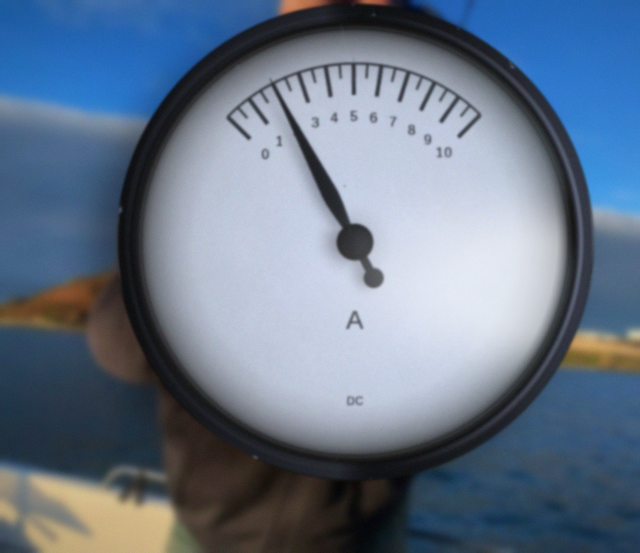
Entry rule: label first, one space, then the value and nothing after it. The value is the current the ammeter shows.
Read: 2 A
